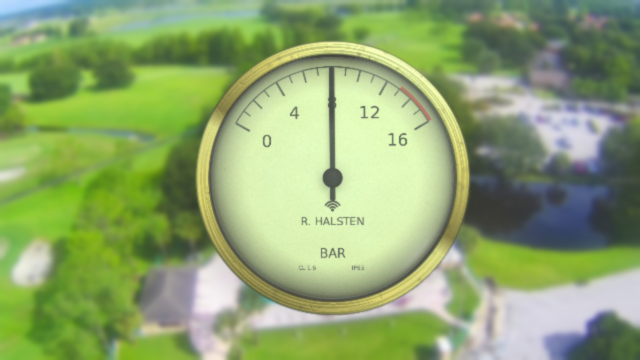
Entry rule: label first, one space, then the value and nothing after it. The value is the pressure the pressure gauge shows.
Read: 8 bar
